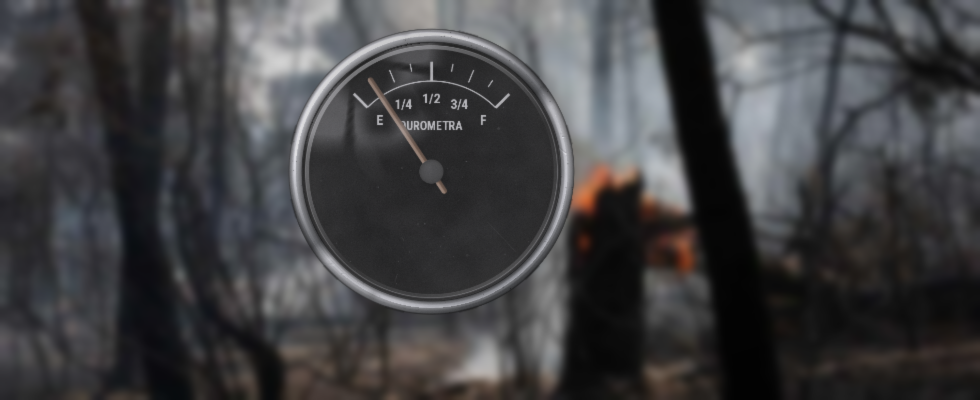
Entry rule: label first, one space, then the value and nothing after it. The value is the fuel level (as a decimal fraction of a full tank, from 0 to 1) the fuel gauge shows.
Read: 0.125
